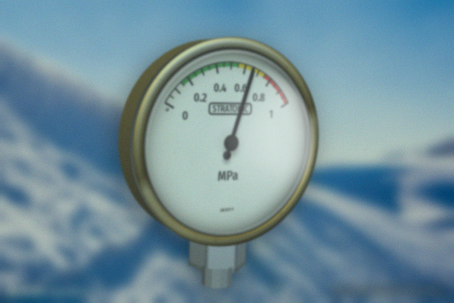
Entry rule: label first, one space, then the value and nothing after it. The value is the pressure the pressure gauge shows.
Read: 0.65 MPa
